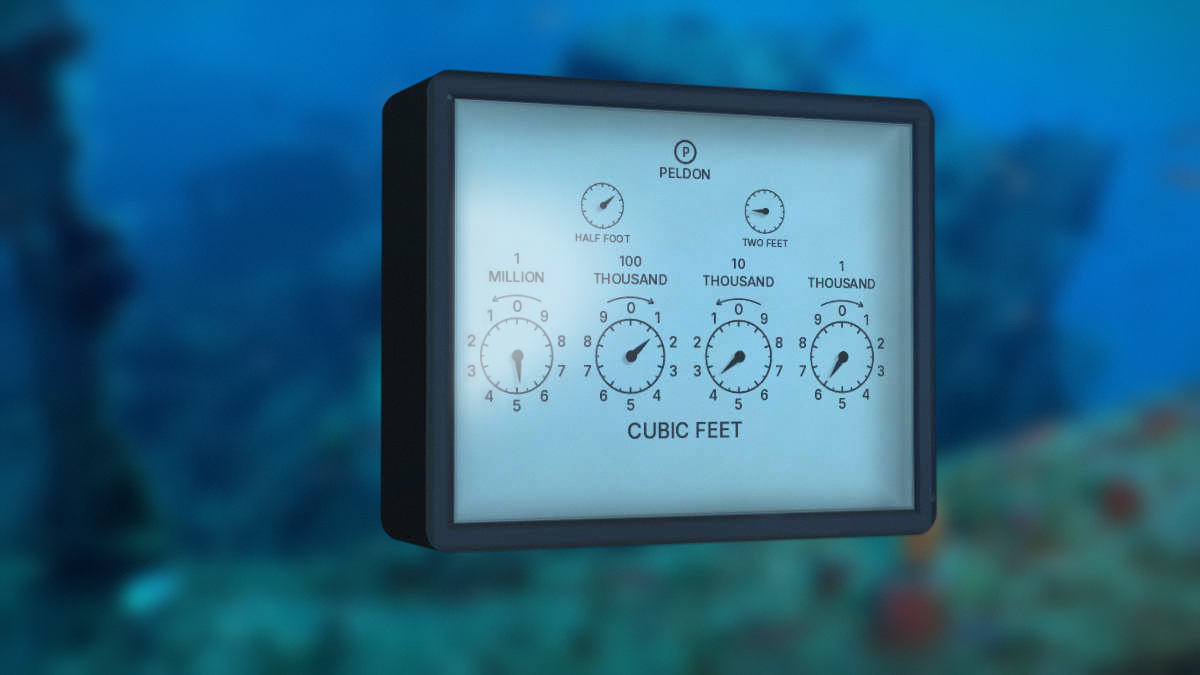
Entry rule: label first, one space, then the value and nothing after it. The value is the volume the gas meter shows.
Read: 513600 ft³
